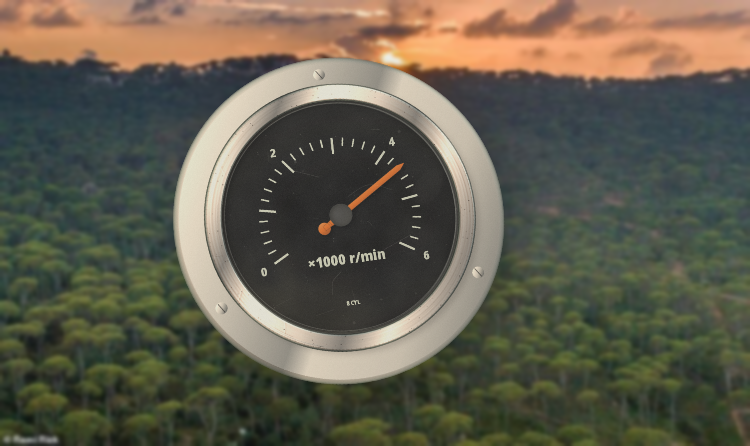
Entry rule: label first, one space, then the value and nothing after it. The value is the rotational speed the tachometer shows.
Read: 4400 rpm
